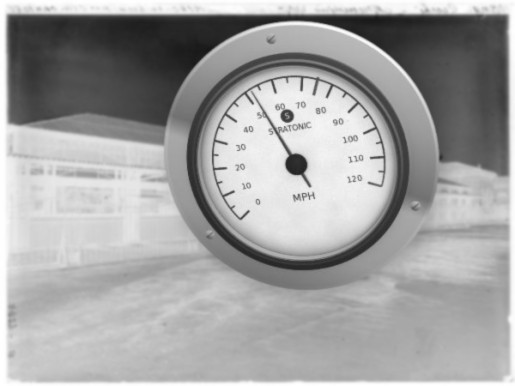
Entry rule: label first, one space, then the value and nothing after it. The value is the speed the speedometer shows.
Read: 52.5 mph
